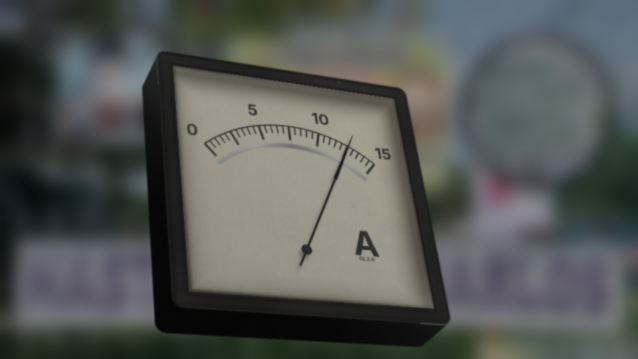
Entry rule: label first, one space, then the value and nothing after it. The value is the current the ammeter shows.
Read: 12.5 A
